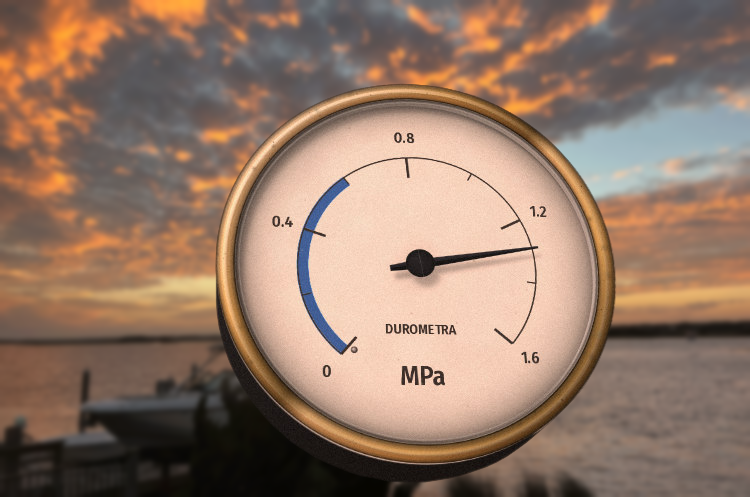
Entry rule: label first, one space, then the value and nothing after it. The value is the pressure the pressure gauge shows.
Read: 1.3 MPa
